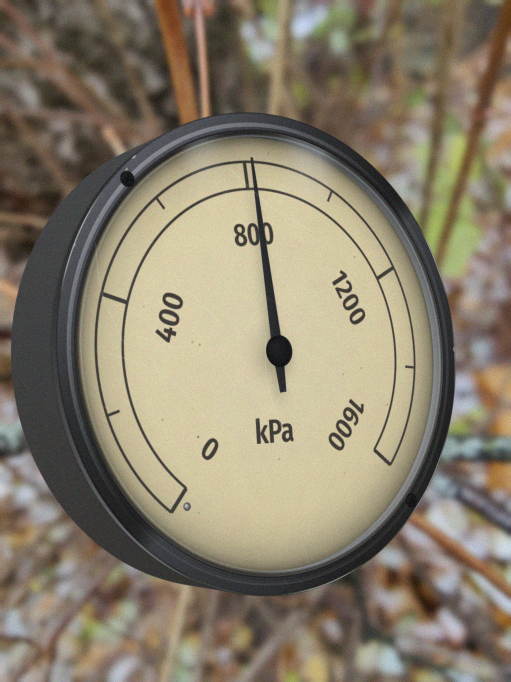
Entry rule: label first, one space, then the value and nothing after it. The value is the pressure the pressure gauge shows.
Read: 800 kPa
